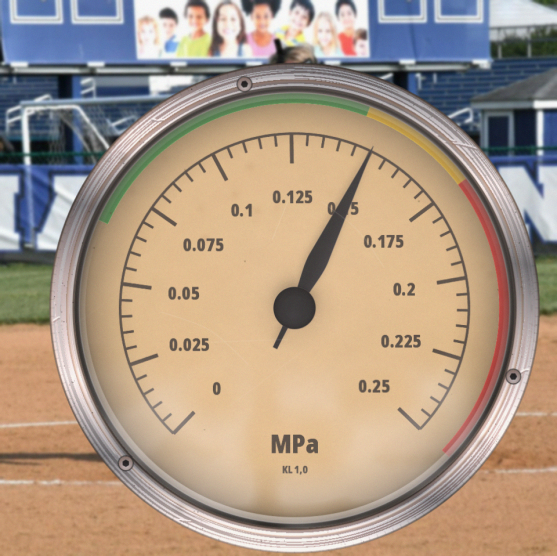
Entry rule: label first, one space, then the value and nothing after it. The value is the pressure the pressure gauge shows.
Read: 0.15 MPa
